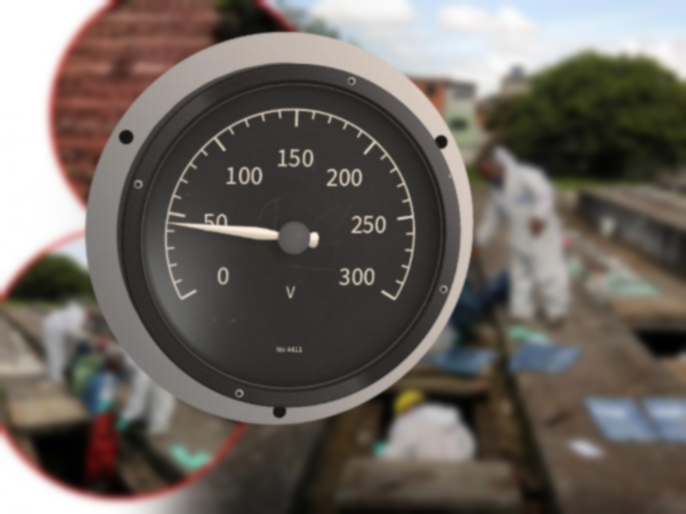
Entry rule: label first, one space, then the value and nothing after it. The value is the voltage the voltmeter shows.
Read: 45 V
